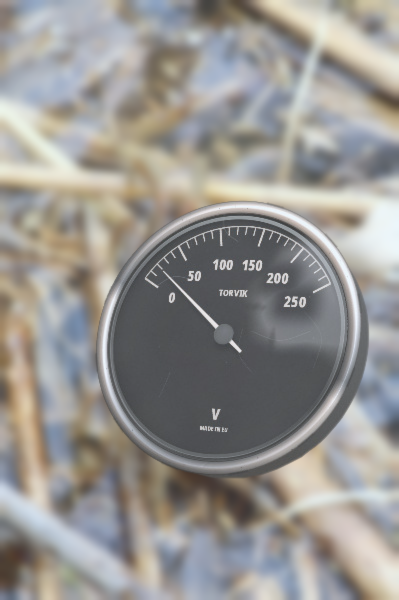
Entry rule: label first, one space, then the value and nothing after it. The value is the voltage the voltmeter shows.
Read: 20 V
